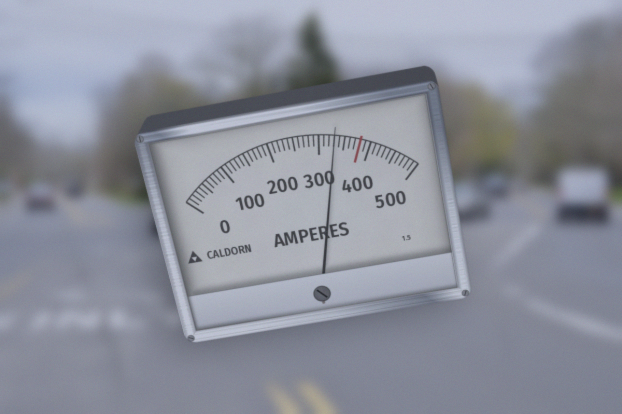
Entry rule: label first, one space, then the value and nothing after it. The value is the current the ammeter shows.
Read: 330 A
